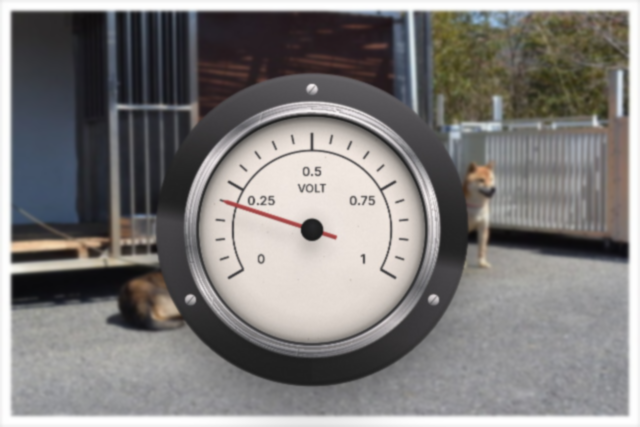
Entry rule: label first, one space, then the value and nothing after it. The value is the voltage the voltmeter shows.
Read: 0.2 V
